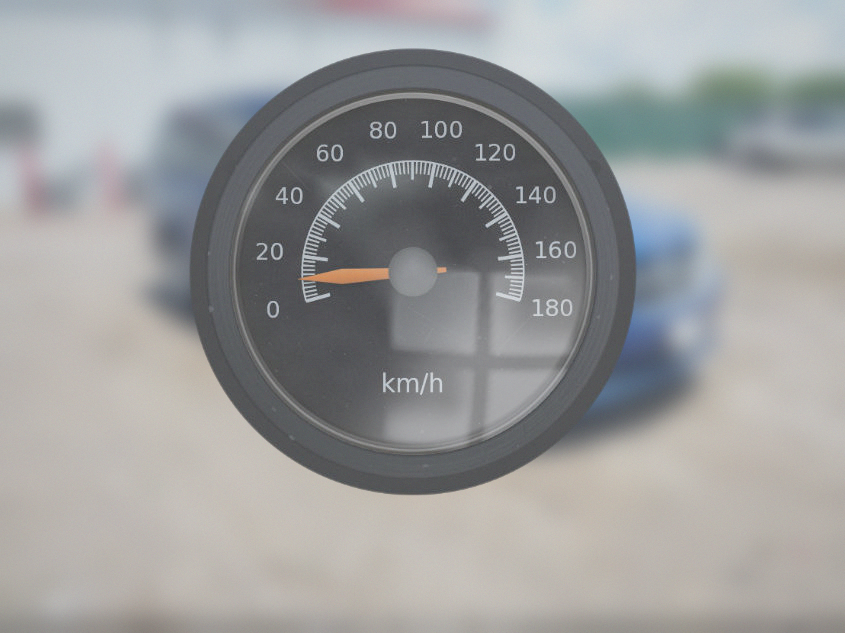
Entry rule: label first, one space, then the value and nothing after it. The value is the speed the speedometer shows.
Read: 10 km/h
